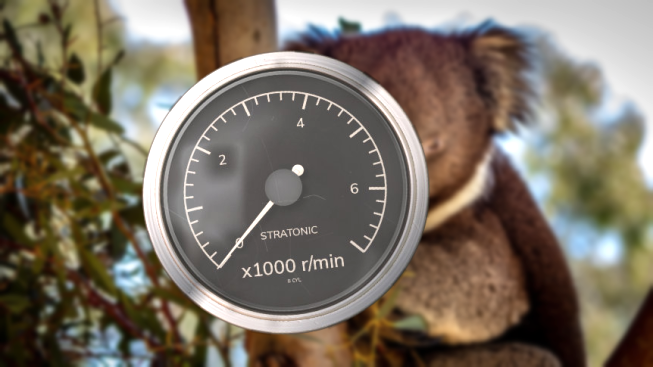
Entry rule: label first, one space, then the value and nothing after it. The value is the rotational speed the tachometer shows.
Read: 0 rpm
